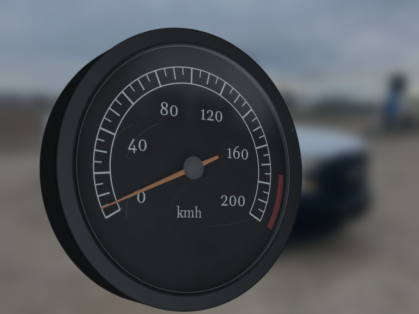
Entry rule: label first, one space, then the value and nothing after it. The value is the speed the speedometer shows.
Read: 5 km/h
